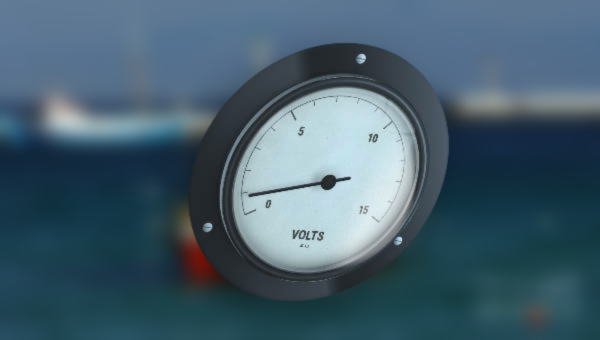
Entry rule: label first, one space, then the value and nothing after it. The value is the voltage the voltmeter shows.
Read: 1 V
